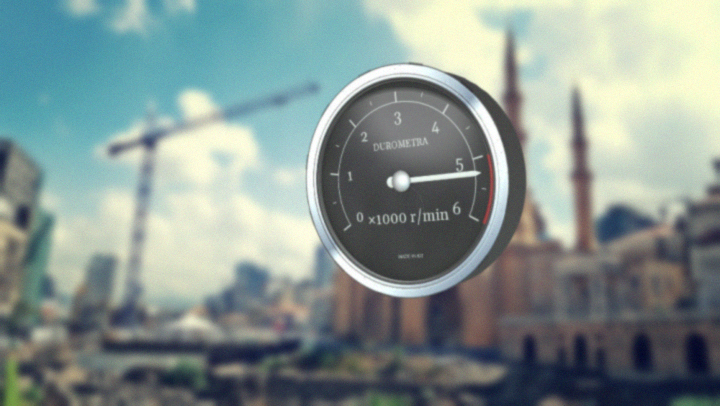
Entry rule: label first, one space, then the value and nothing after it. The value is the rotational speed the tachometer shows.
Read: 5250 rpm
